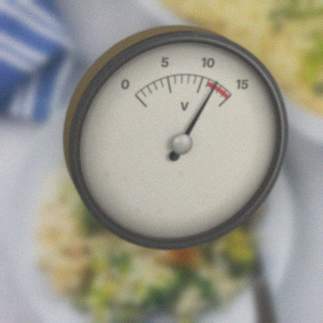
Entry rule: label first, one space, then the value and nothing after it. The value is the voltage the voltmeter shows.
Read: 12 V
